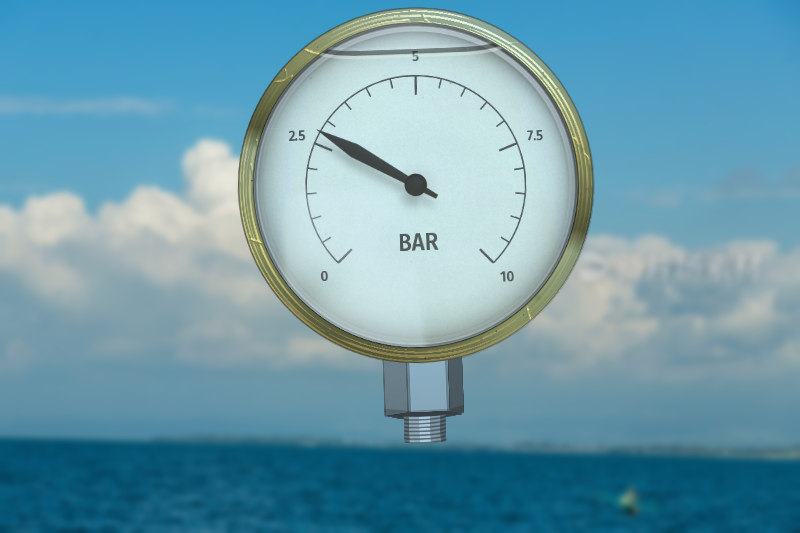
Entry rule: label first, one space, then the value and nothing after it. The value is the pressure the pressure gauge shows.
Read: 2.75 bar
